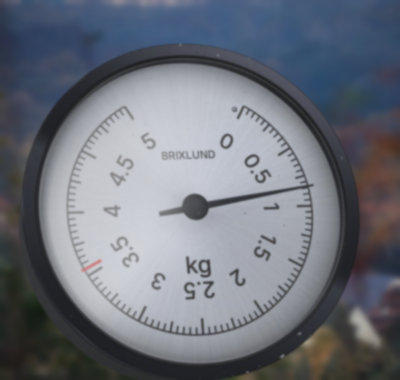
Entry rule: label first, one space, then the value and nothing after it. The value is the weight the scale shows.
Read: 0.85 kg
